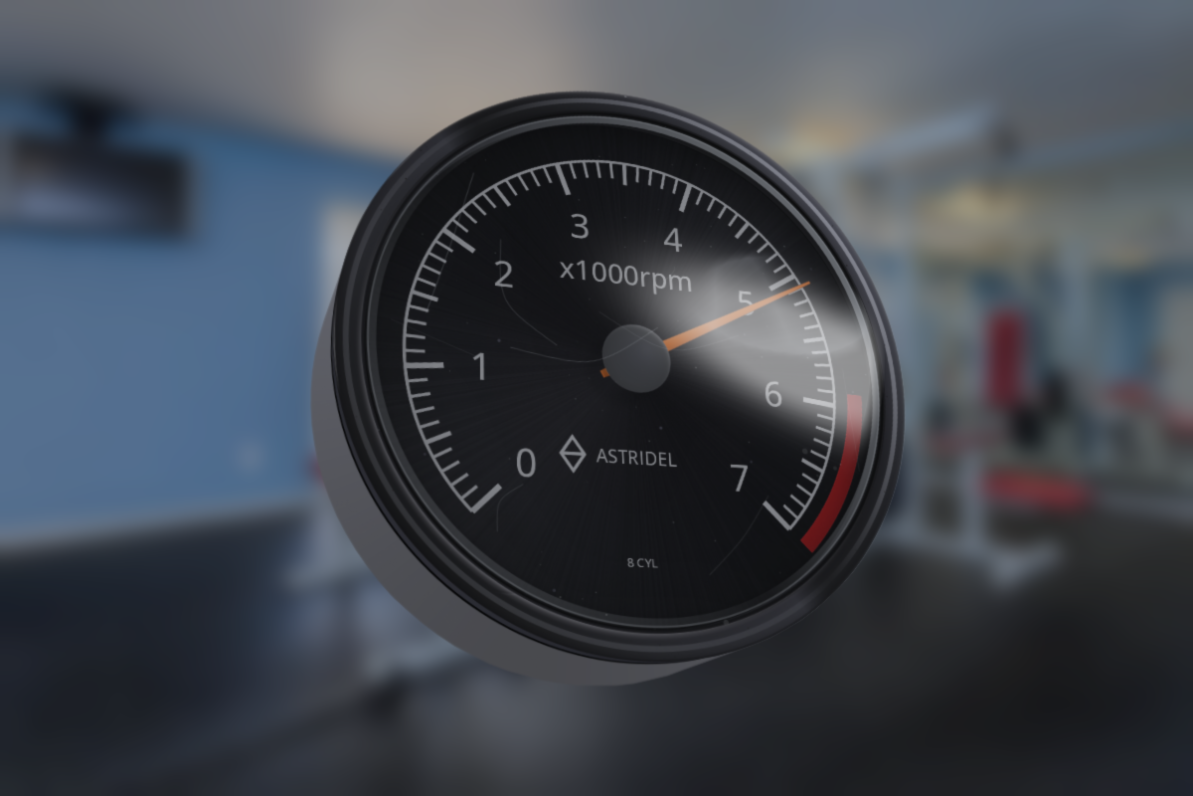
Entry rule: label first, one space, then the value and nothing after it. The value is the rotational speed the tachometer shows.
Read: 5100 rpm
